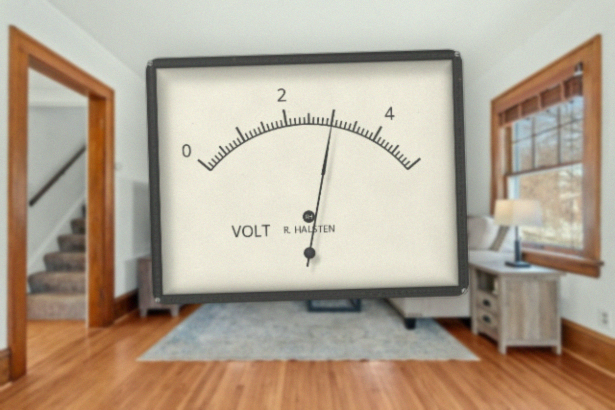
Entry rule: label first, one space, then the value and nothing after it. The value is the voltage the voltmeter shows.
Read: 3 V
